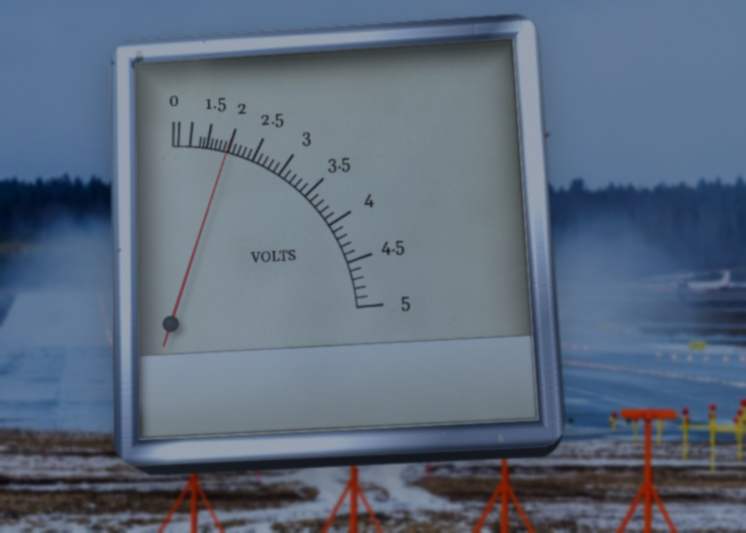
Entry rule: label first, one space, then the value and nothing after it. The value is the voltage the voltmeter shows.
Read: 2 V
